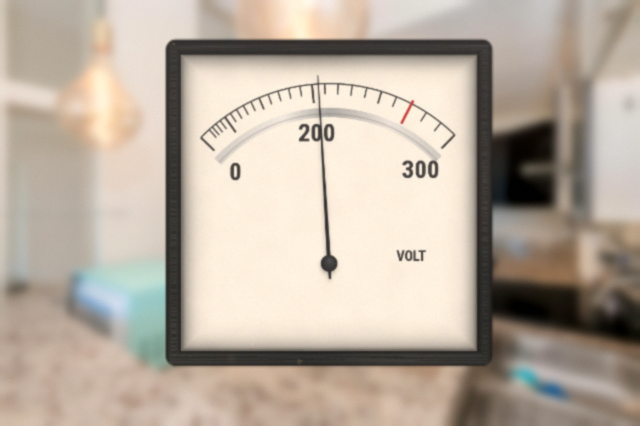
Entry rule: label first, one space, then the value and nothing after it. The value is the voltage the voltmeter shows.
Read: 205 V
